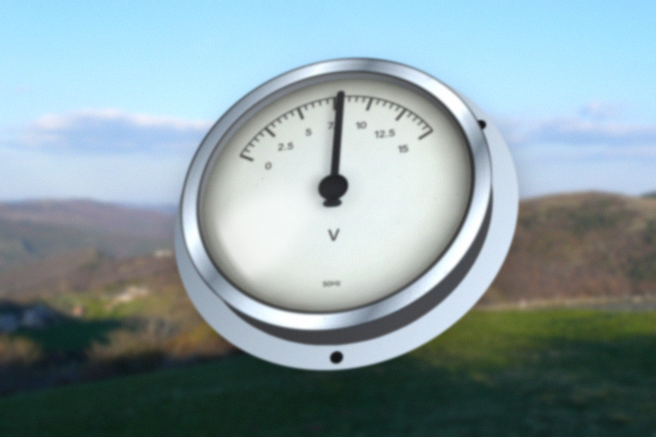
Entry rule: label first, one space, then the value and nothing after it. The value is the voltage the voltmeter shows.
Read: 8 V
